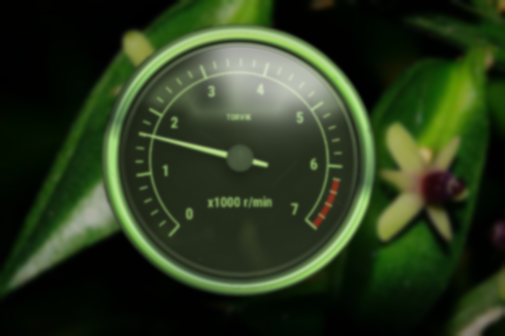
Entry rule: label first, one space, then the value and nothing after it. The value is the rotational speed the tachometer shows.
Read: 1600 rpm
